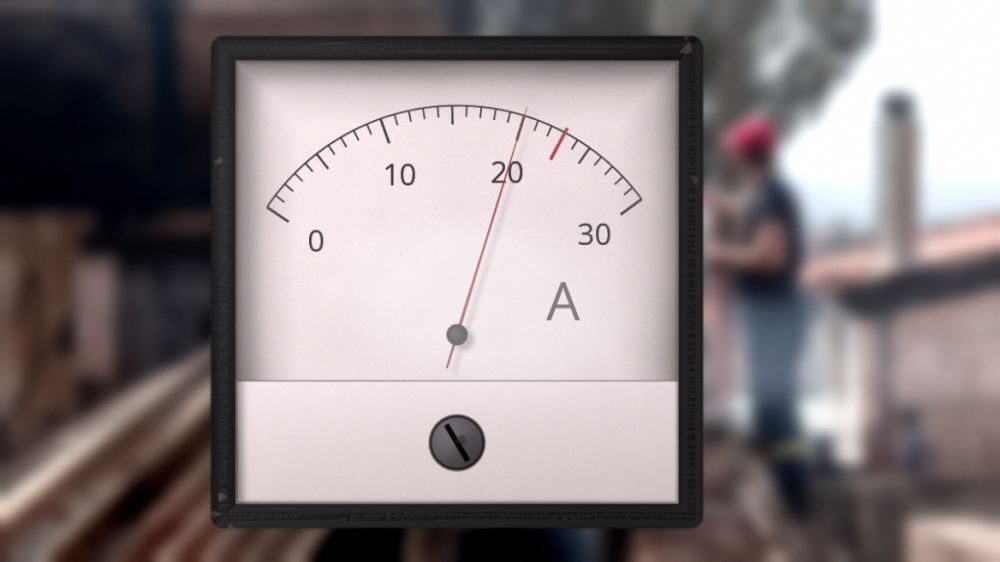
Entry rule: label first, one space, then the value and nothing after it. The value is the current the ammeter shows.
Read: 20 A
